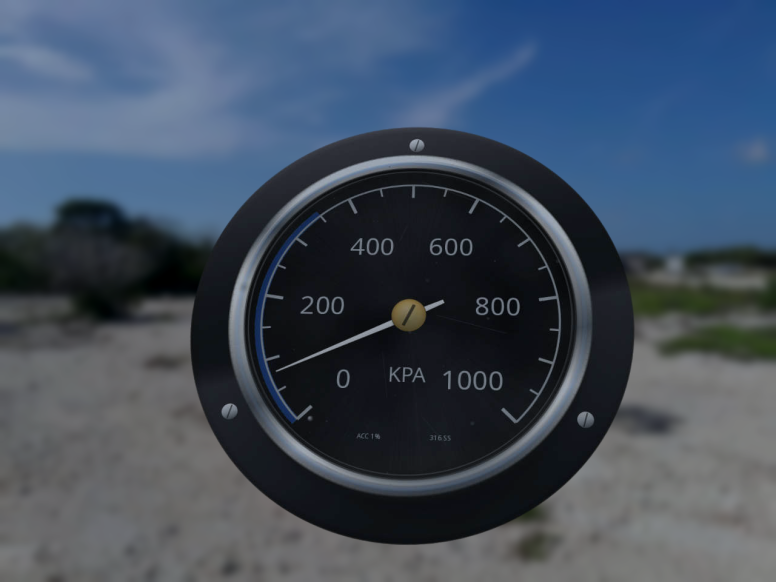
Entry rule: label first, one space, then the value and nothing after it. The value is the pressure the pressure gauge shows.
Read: 75 kPa
